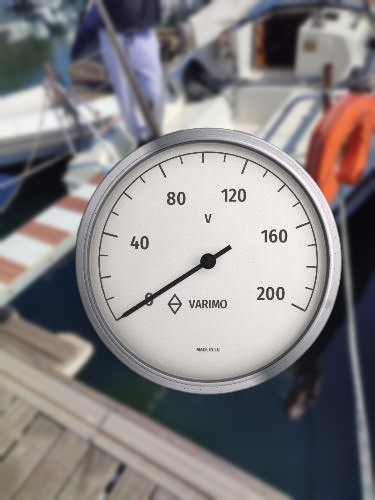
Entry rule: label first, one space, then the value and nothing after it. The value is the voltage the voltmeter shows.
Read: 0 V
